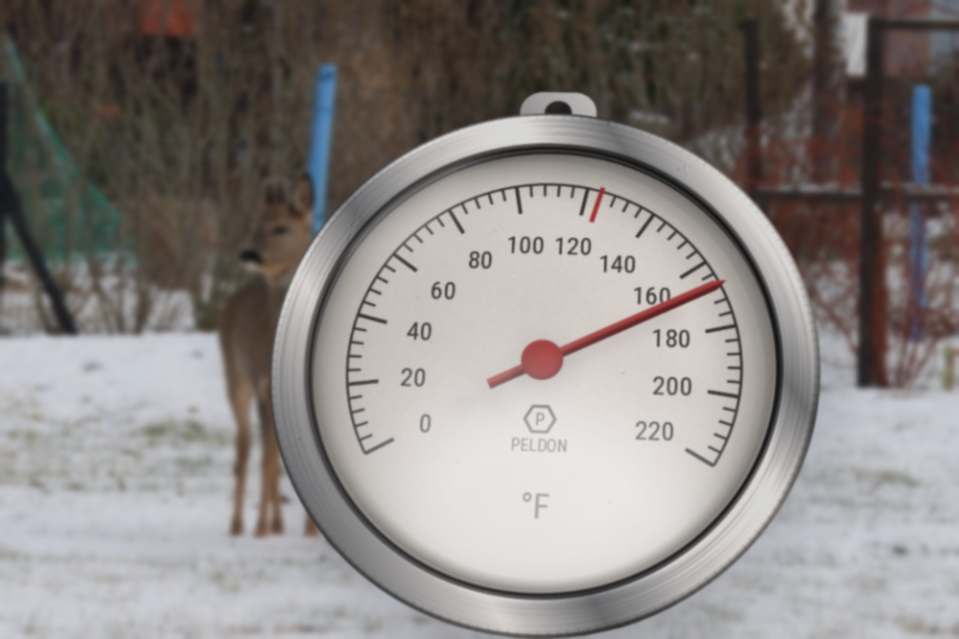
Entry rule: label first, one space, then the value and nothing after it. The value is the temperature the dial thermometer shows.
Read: 168 °F
